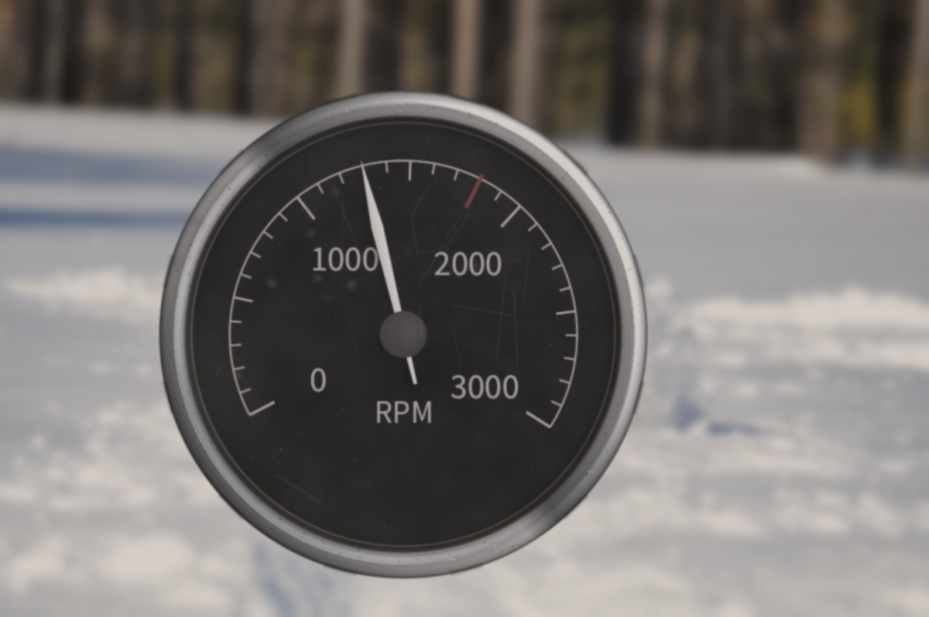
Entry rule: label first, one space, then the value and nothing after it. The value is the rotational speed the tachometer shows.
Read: 1300 rpm
